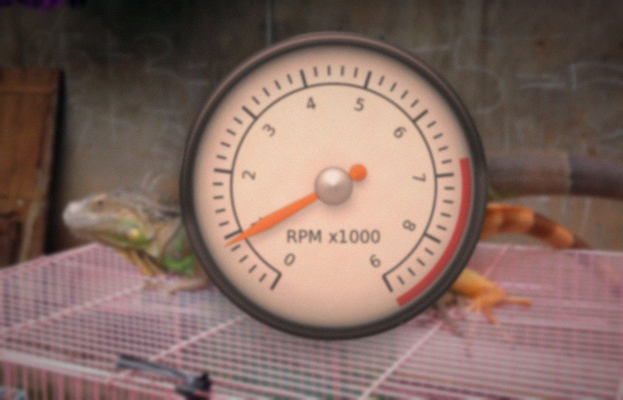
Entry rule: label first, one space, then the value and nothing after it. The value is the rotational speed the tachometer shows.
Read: 900 rpm
